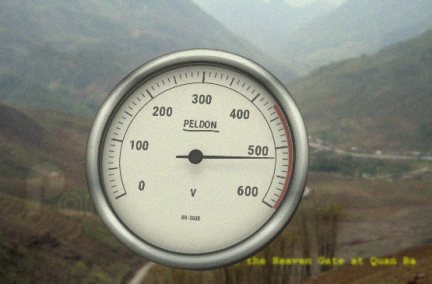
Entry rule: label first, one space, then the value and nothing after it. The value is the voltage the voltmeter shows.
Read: 520 V
